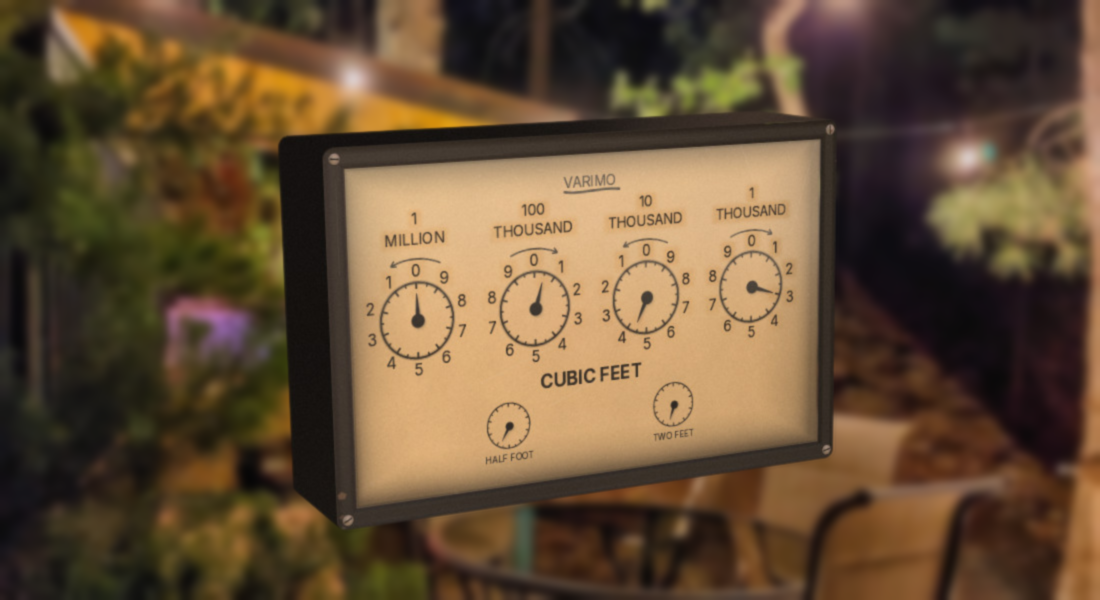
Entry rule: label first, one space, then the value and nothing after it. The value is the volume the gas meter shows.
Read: 4300 ft³
